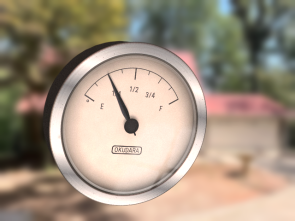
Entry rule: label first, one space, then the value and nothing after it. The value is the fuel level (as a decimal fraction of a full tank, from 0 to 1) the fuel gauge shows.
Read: 0.25
